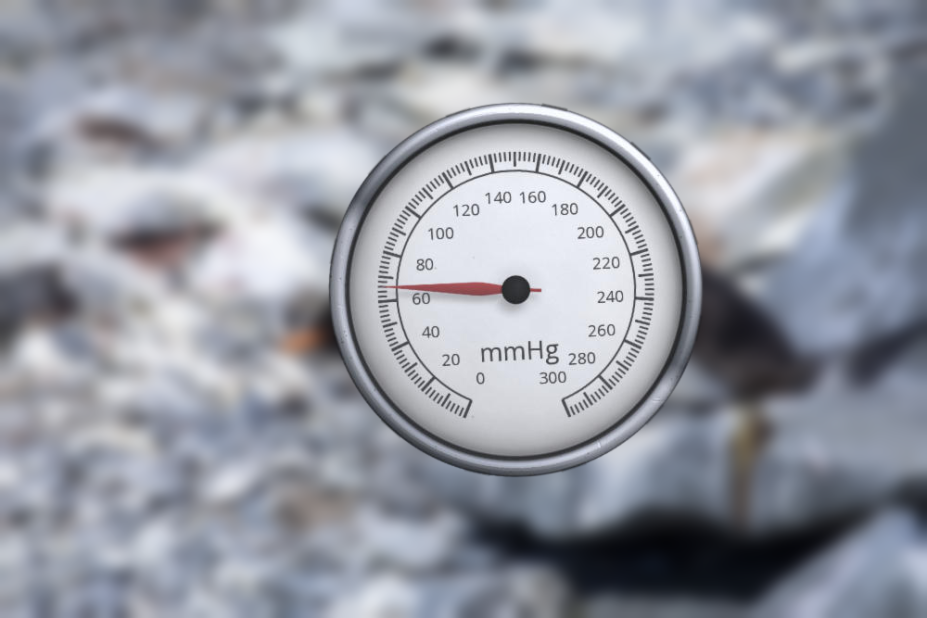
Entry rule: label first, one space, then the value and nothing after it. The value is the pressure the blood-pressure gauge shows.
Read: 66 mmHg
